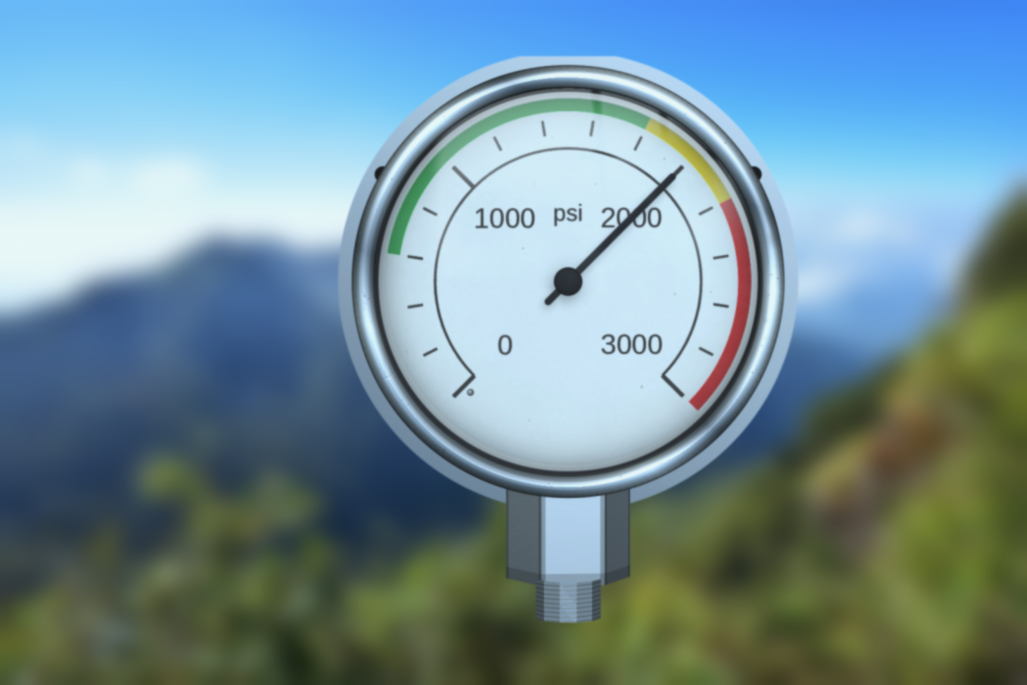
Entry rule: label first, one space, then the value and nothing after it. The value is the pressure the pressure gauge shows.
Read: 2000 psi
